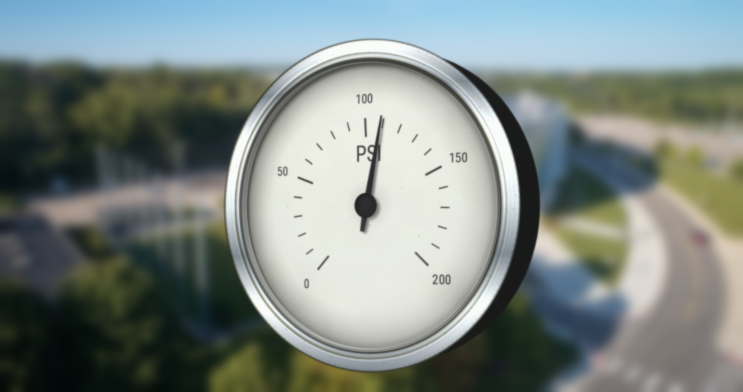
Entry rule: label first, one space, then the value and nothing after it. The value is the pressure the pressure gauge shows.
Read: 110 psi
